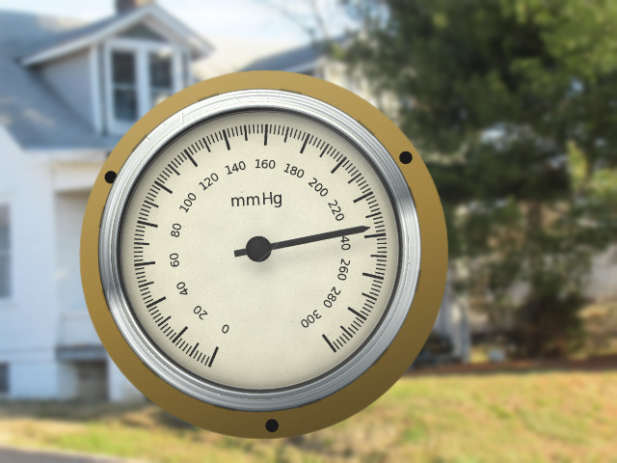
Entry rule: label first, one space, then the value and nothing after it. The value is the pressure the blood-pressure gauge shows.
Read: 236 mmHg
